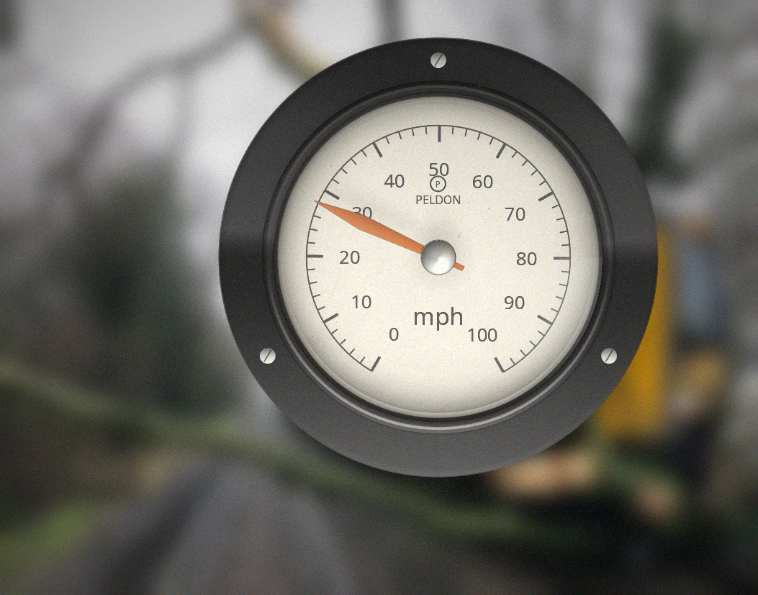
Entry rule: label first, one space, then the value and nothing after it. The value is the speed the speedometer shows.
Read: 28 mph
